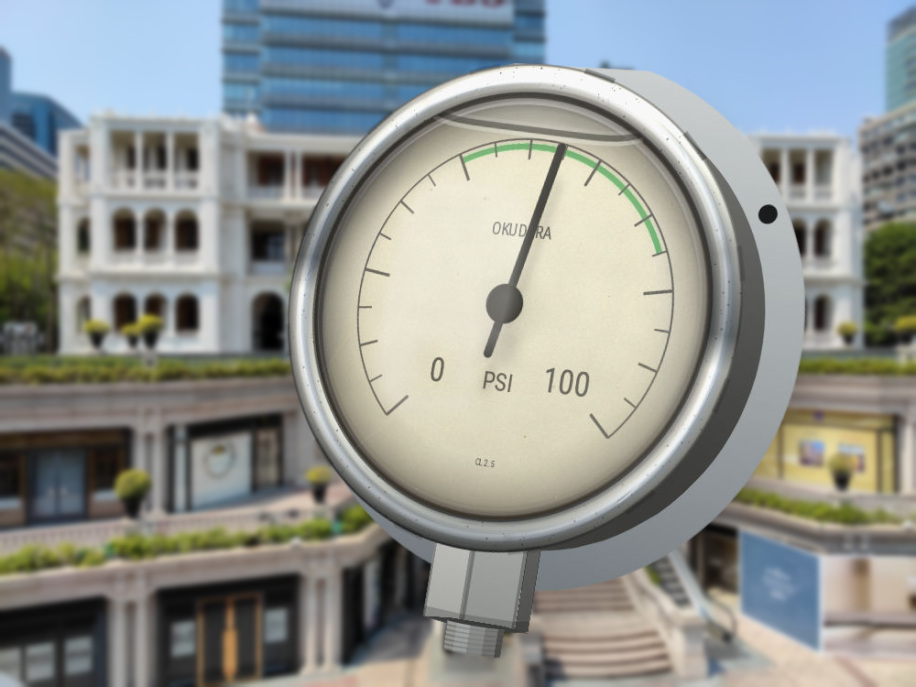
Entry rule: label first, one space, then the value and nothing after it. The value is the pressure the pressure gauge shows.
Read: 55 psi
